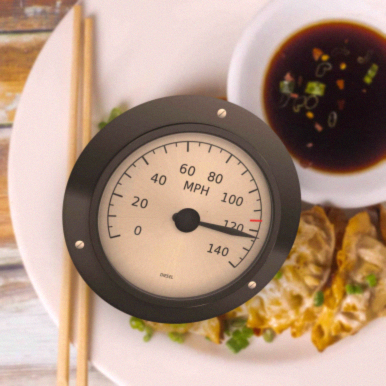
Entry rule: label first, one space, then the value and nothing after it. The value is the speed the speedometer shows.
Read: 122.5 mph
